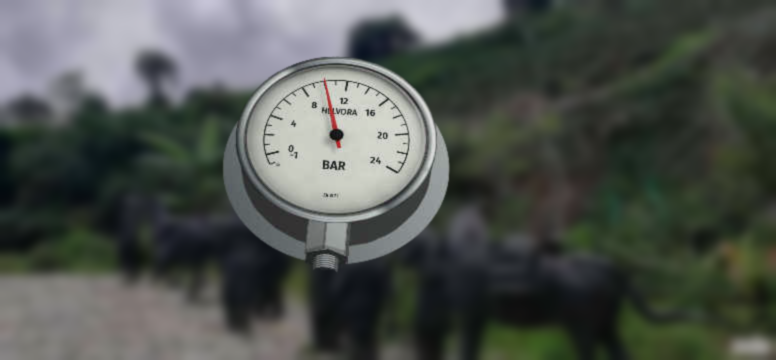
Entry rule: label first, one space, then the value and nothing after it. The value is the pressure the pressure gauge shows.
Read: 10 bar
